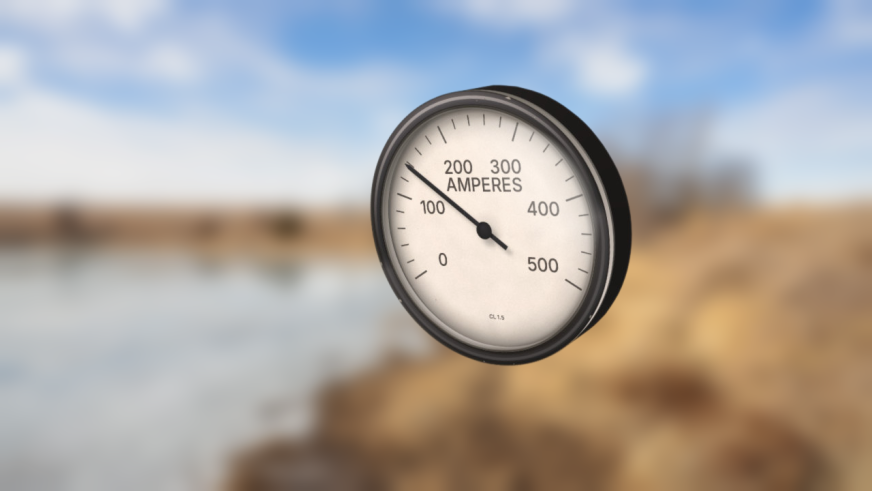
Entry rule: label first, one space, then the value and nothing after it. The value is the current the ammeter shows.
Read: 140 A
